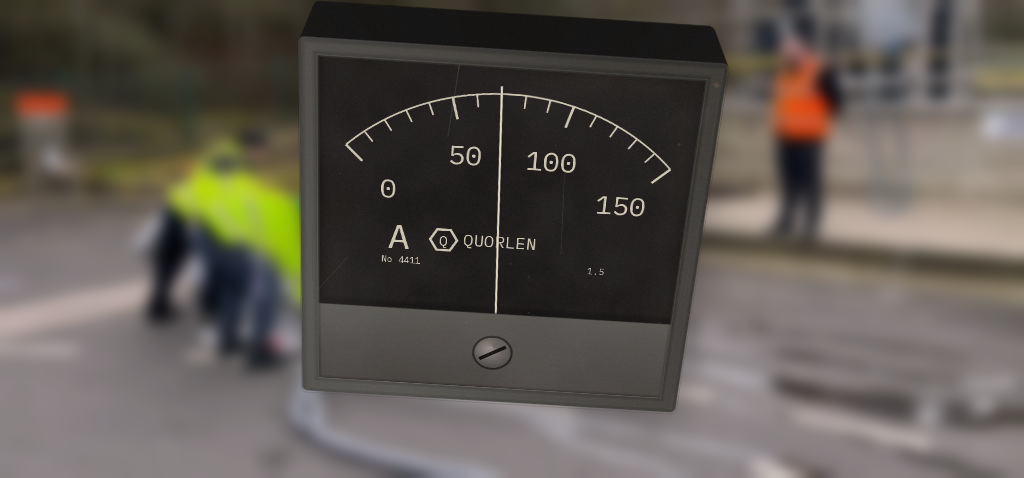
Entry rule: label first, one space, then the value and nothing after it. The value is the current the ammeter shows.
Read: 70 A
